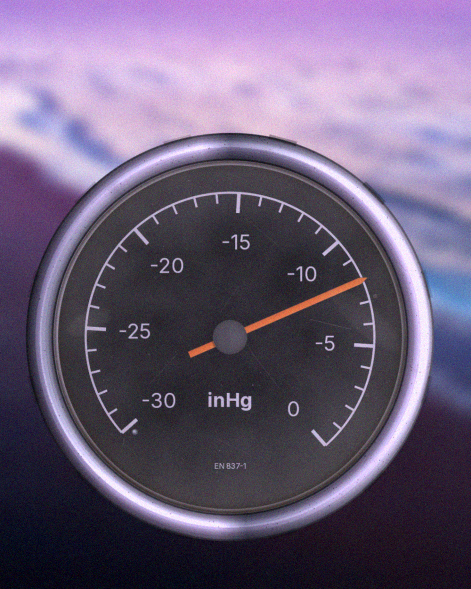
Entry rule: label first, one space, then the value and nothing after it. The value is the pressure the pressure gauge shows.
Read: -8 inHg
